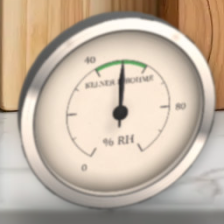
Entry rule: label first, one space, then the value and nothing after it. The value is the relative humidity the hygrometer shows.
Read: 50 %
